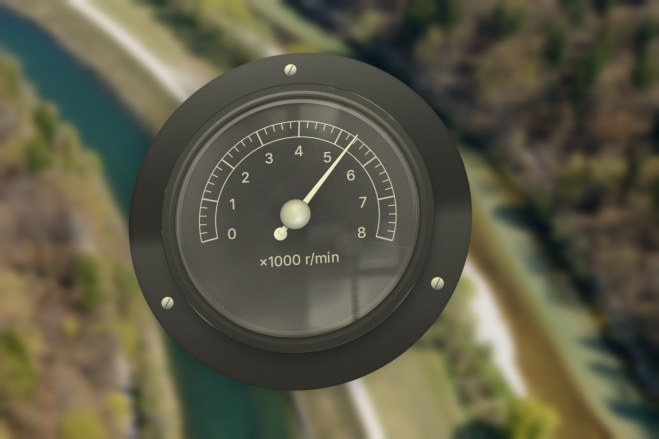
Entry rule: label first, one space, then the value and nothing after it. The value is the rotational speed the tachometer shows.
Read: 5400 rpm
